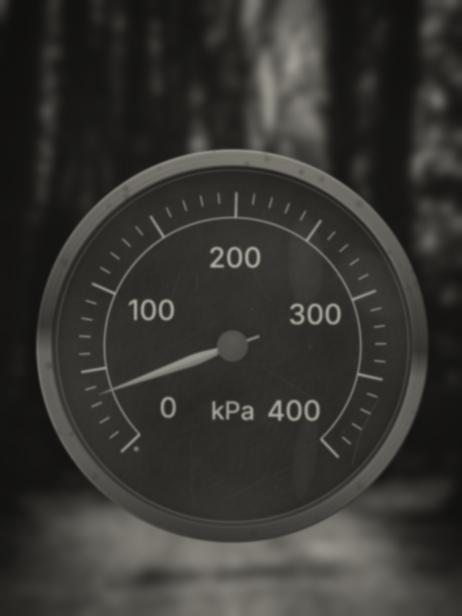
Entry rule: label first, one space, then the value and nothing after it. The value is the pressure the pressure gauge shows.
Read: 35 kPa
